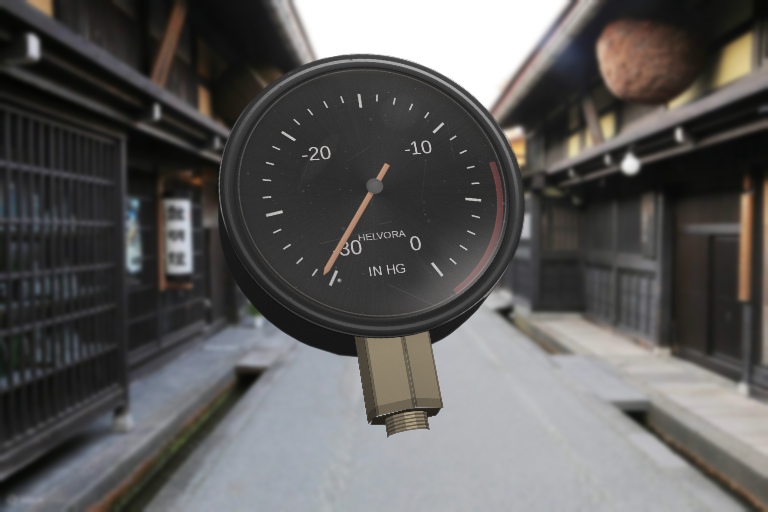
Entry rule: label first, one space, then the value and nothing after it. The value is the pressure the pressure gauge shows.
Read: -29.5 inHg
